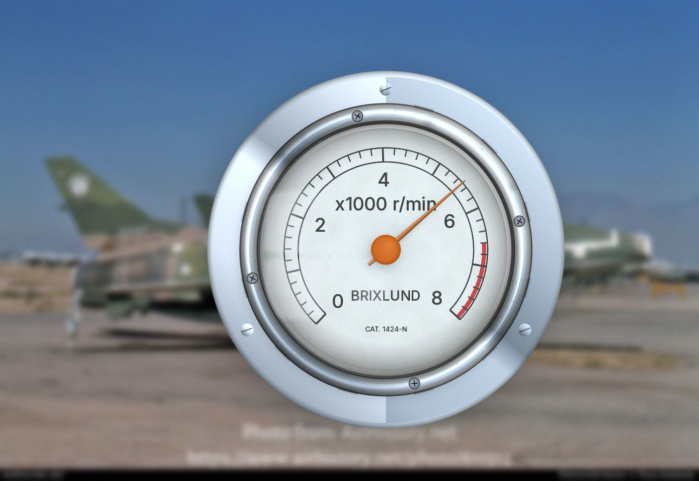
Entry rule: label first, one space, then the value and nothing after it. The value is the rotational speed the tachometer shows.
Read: 5500 rpm
